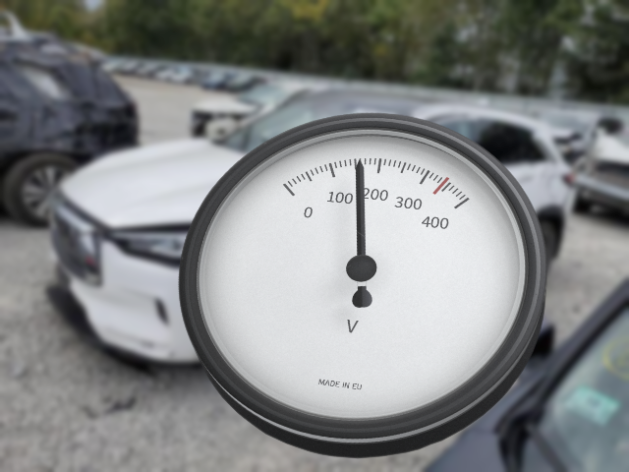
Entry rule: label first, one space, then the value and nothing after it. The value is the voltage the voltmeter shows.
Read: 160 V
